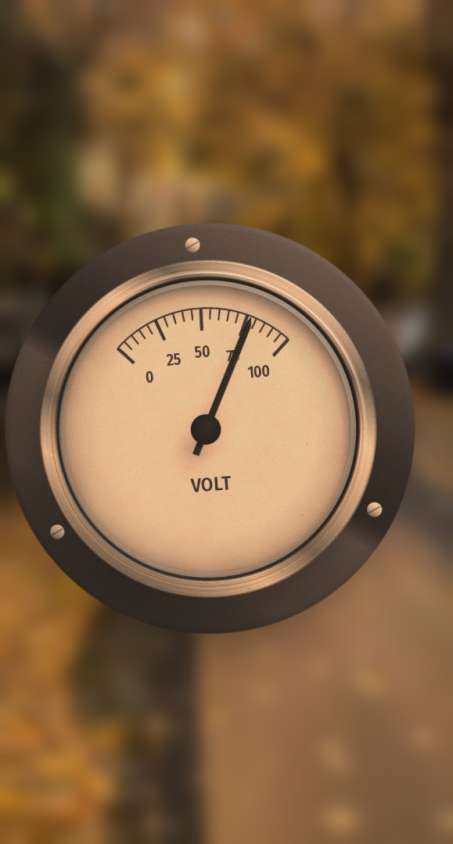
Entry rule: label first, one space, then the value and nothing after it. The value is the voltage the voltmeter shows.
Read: 77.5 V
